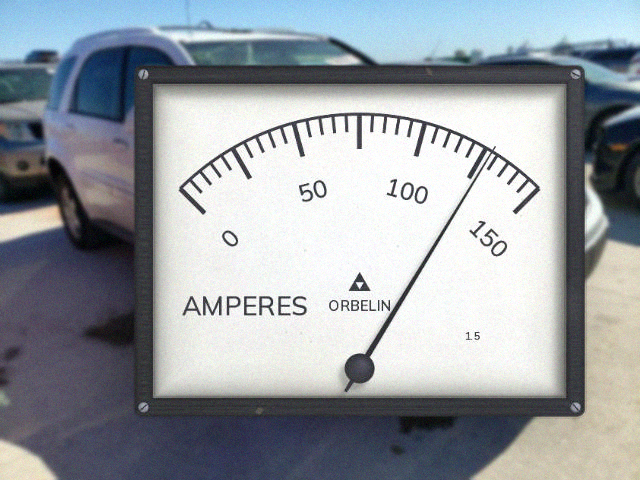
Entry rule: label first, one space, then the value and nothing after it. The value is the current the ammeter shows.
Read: 127.5 A
